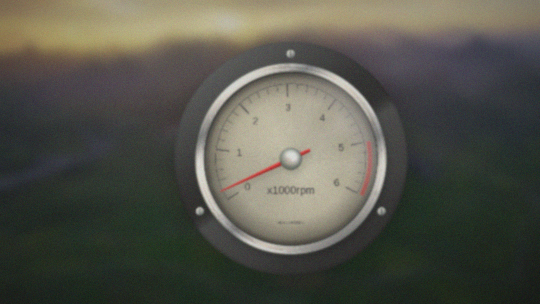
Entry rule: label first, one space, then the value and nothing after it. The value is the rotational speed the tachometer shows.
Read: 200 rpm
